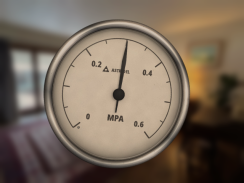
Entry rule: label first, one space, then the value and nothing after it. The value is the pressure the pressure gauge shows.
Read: 0.3 MPa
